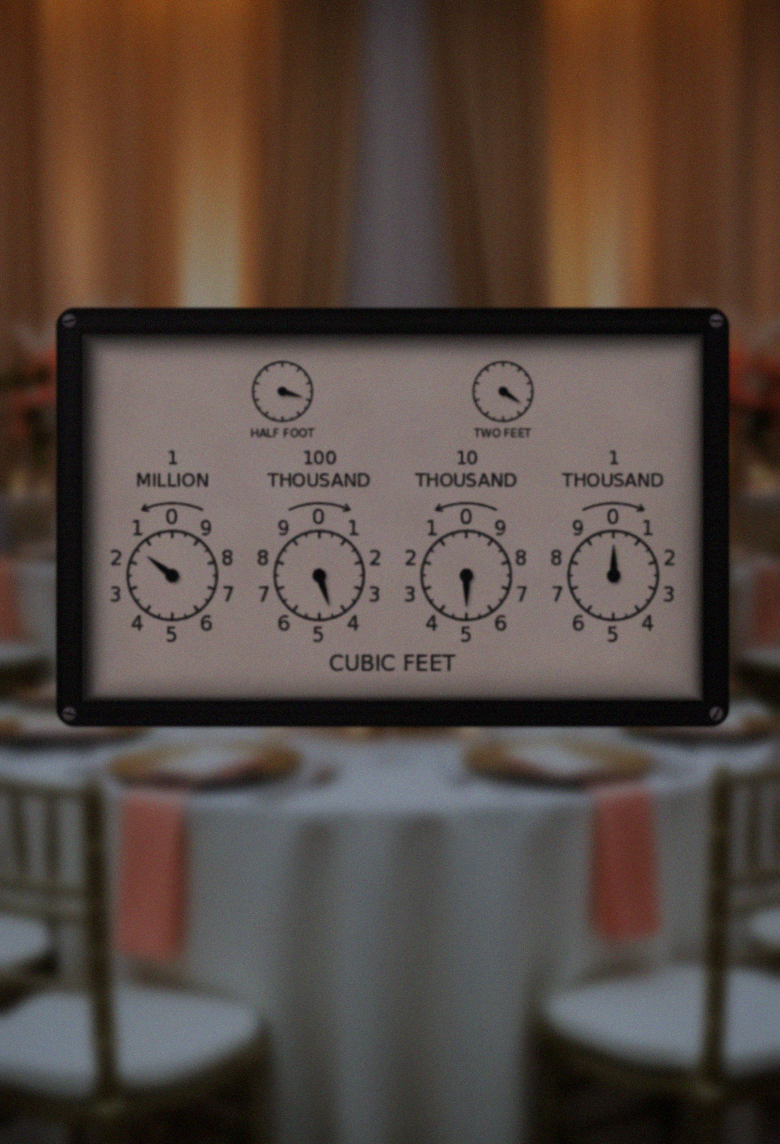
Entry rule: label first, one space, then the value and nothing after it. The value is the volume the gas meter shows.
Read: 145000 ft³
